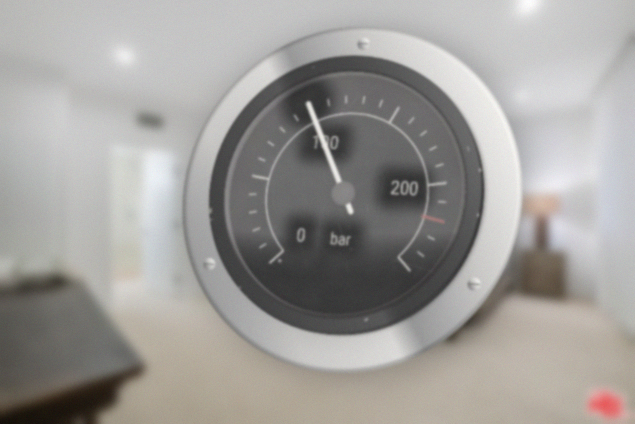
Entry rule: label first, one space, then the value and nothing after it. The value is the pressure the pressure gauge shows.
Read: 100 bar
